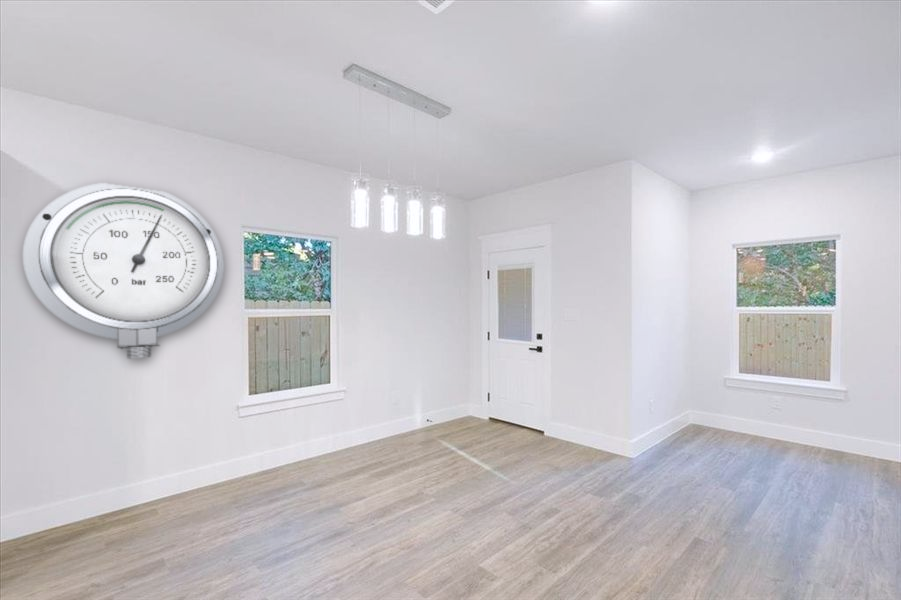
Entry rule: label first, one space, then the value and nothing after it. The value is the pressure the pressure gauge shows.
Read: 150 bar
